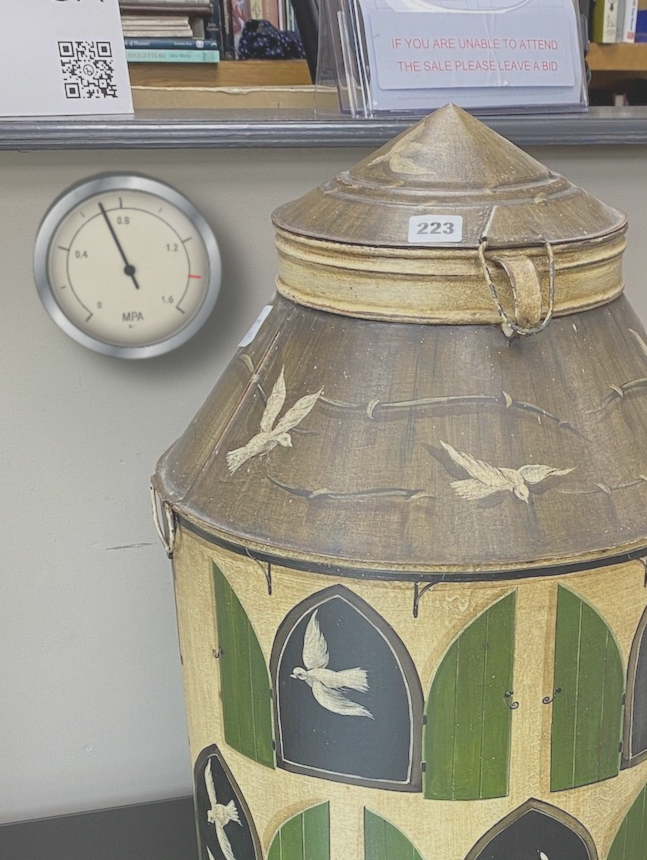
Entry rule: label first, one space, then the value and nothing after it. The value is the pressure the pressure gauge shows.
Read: 0.7 MPa
